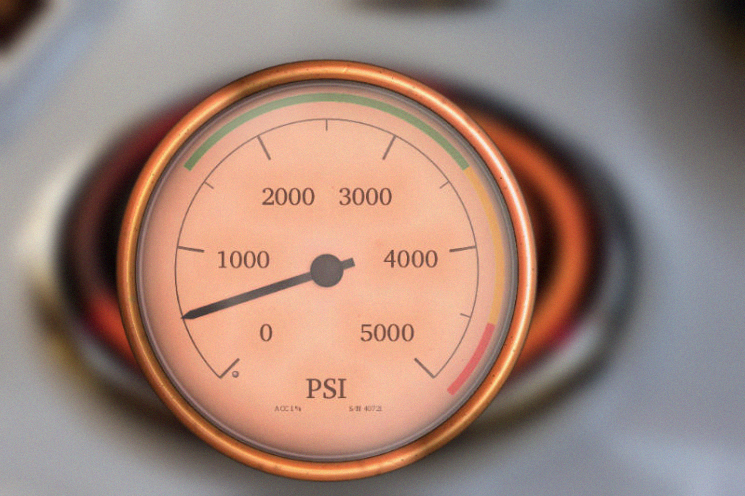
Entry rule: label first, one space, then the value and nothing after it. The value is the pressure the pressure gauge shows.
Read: 500 psi
